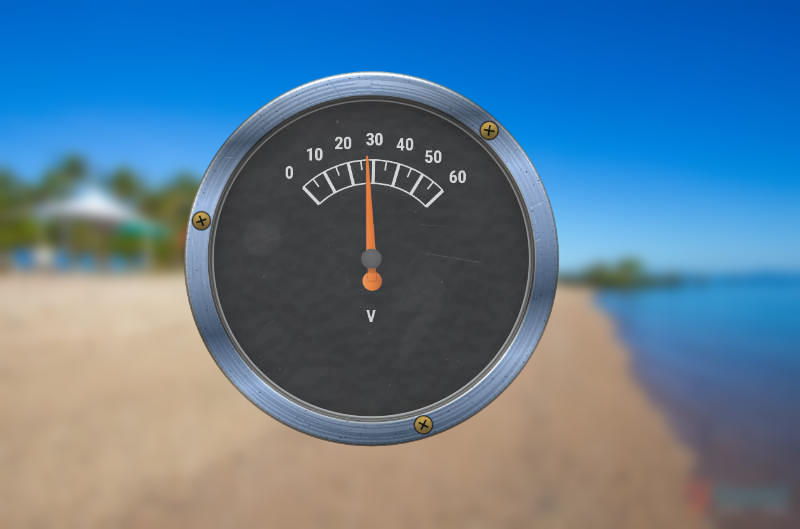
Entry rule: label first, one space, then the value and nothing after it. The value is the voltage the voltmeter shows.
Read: 27.5 V
